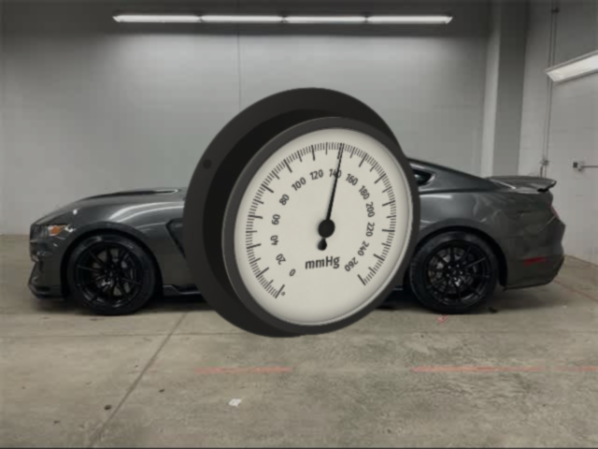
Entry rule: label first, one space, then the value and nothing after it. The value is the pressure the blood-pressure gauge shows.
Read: 140 mmHg
